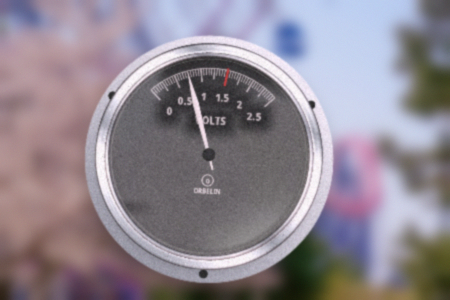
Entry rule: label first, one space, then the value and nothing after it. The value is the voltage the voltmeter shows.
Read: 0.75 V
